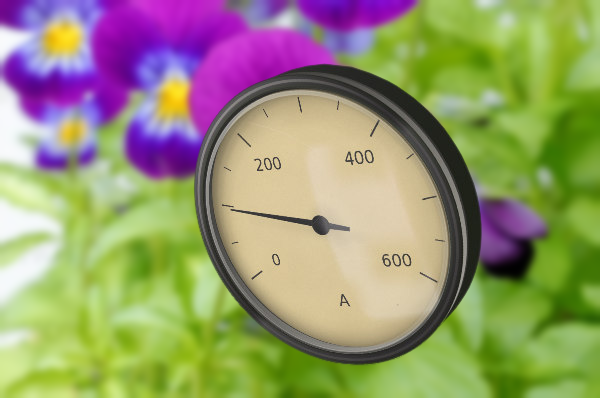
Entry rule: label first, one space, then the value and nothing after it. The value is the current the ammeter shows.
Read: 100 A
